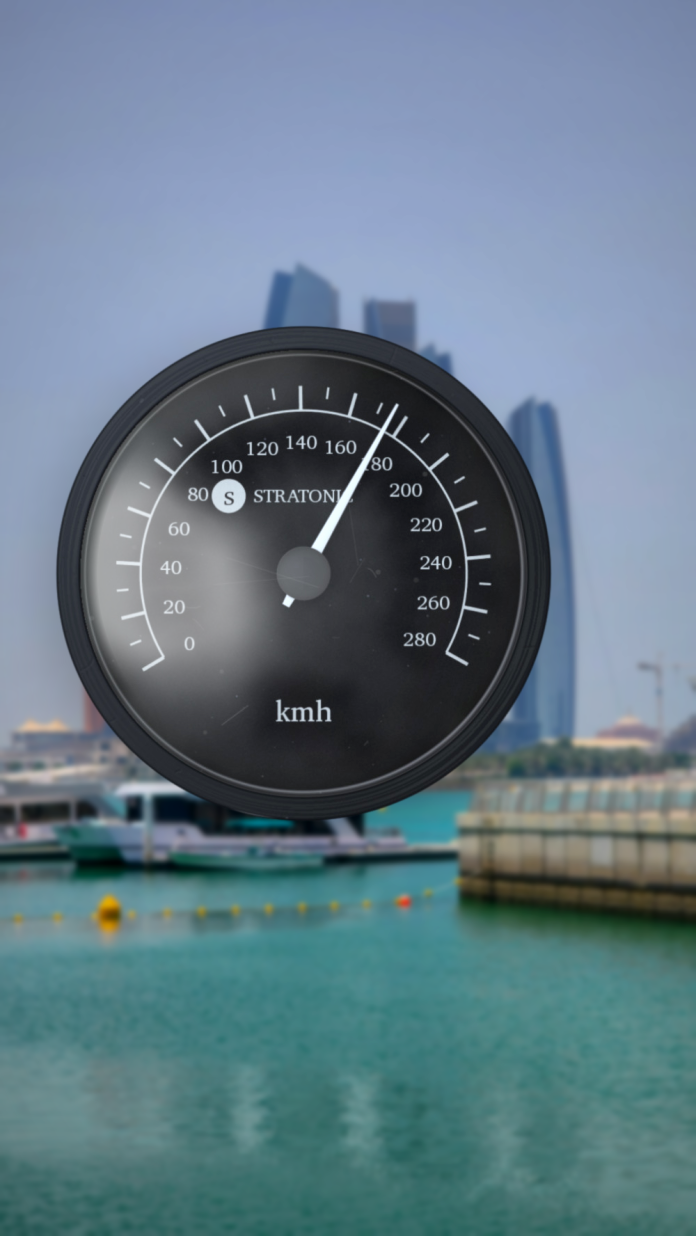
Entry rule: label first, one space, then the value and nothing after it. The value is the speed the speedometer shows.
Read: 175 km/h
